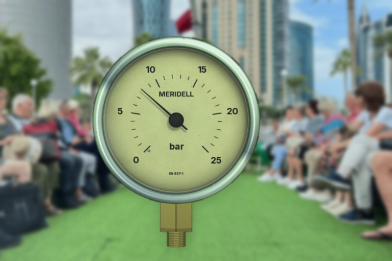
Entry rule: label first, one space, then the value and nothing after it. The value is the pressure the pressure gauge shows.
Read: 8 bar
